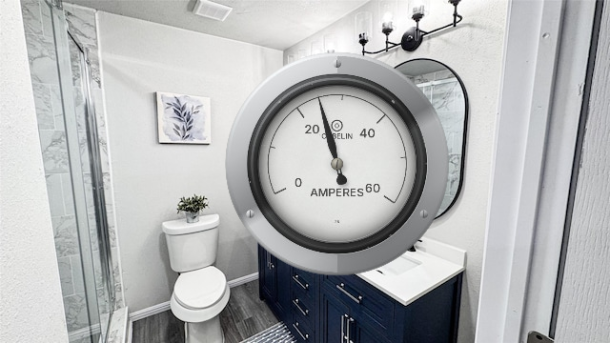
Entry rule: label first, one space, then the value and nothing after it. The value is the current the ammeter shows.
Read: 25 A
